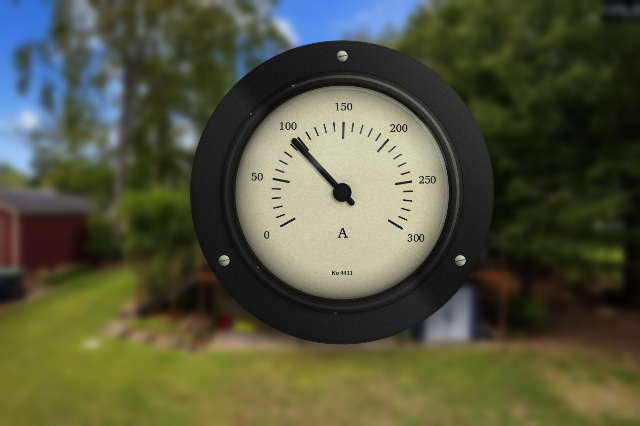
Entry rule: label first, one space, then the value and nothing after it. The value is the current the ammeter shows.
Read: 95 A
